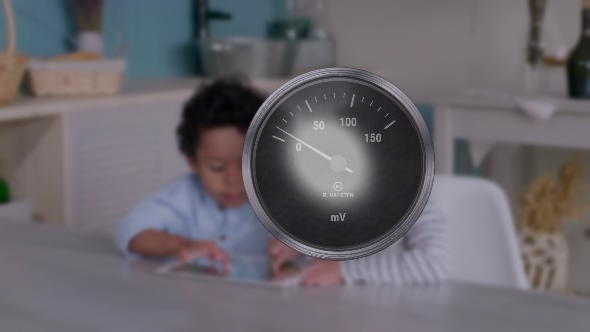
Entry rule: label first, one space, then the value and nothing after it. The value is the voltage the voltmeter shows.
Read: 10 mV
